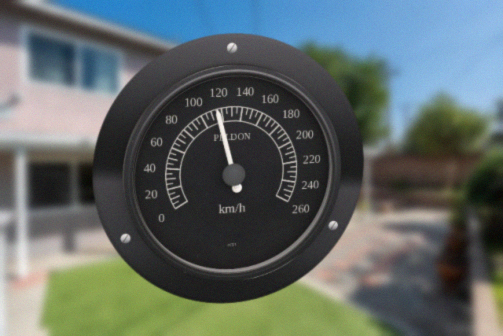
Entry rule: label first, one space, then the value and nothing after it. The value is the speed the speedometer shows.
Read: 115 km/h
